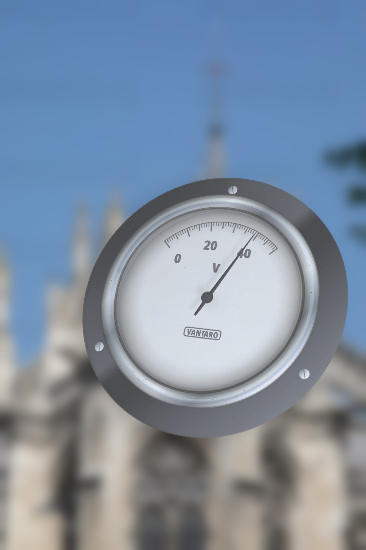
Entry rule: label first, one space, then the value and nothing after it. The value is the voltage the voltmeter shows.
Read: 40 V
